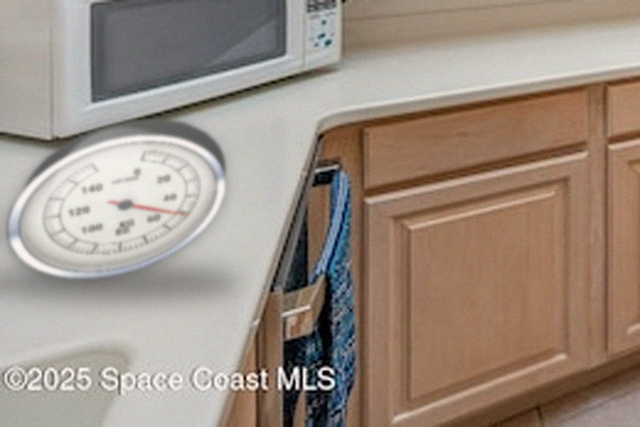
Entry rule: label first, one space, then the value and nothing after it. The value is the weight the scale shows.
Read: 50 kg
